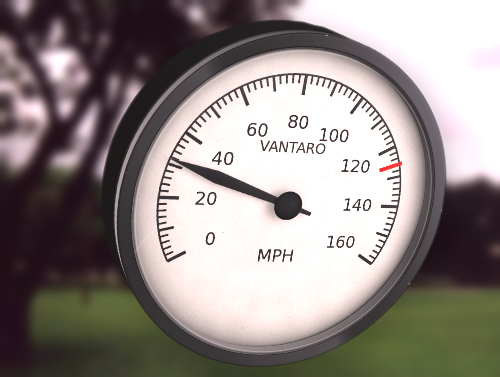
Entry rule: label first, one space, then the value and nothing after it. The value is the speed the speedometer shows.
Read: 32 mph
